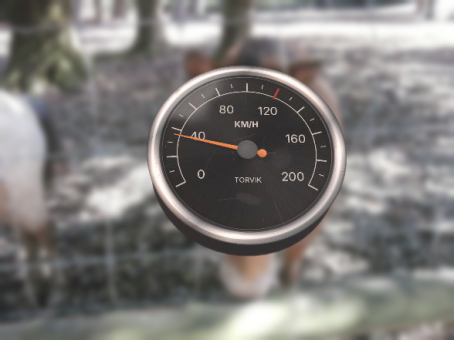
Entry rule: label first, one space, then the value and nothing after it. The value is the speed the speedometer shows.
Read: 35 km/h
